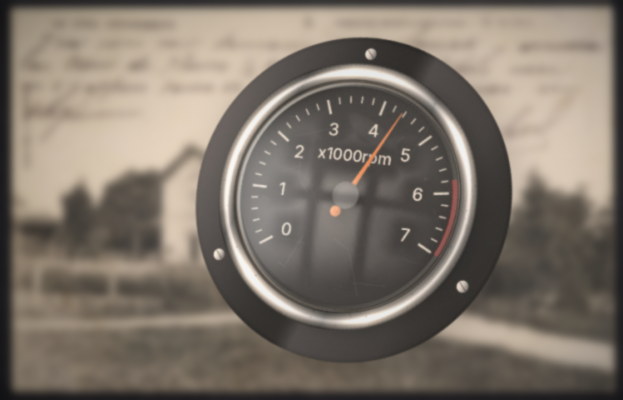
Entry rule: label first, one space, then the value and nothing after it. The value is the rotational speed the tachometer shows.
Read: 4400 rpm
